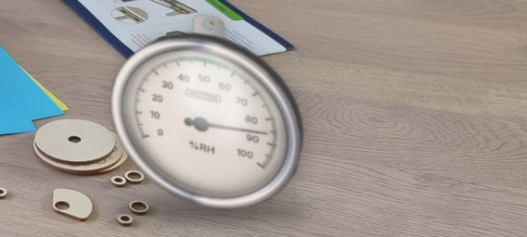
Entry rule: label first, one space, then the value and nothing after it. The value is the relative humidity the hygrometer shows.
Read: 85 %
